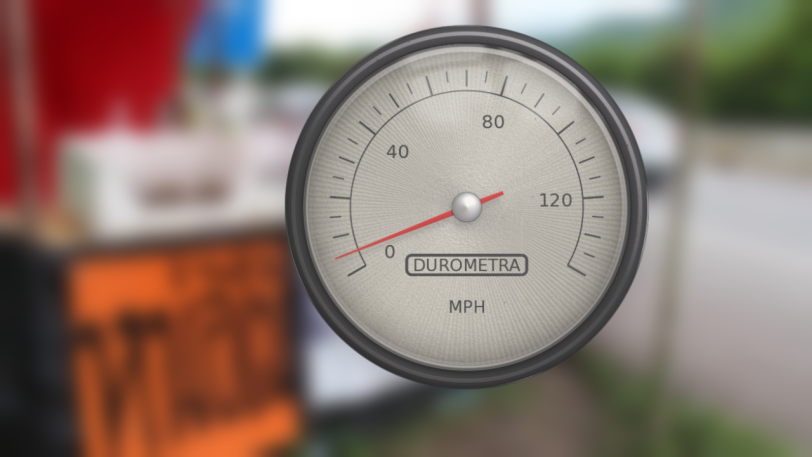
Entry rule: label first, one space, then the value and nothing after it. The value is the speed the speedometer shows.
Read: 5 mph
